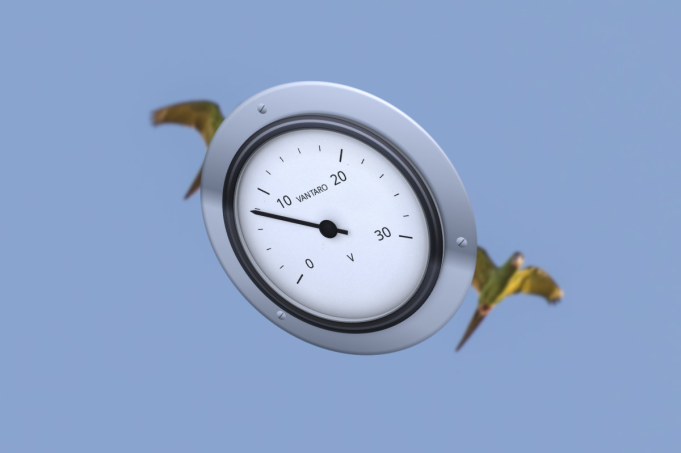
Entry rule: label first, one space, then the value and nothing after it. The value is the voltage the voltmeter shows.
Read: 8 V
